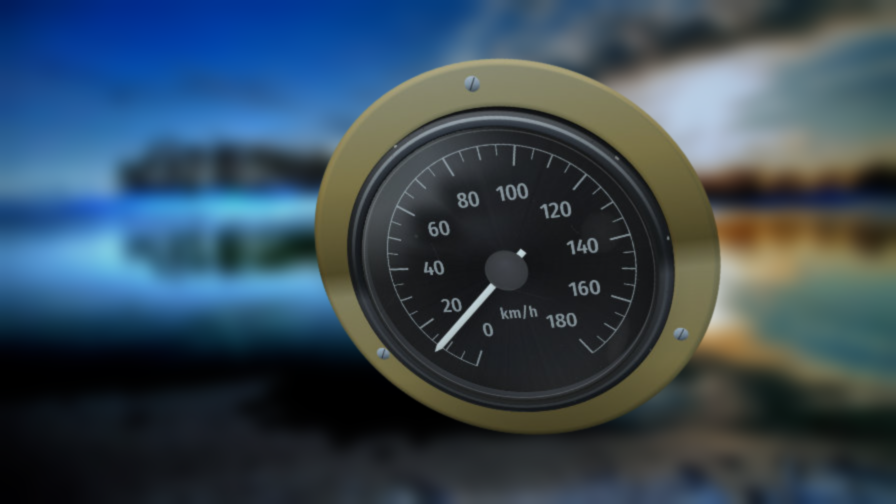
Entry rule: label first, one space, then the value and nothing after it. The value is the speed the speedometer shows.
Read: 12.5 km/h
